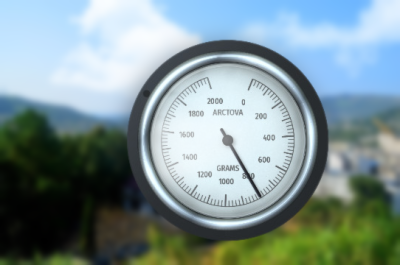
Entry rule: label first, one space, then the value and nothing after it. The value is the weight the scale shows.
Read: 800 g
